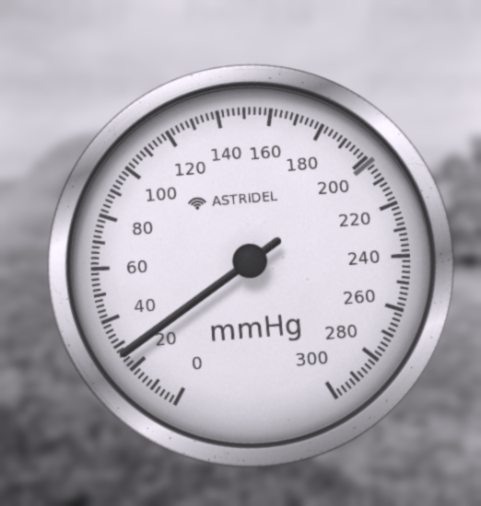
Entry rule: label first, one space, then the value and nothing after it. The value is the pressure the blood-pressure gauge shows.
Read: 26 mmHg
